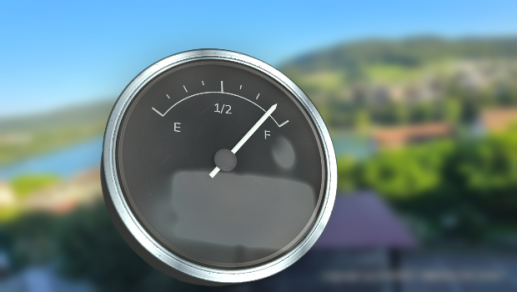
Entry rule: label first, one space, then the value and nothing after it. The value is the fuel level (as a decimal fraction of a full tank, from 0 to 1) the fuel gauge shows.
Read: 0.875
